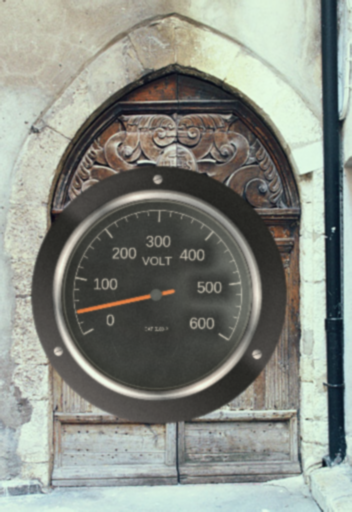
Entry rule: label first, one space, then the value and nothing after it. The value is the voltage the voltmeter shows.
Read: 40 V
